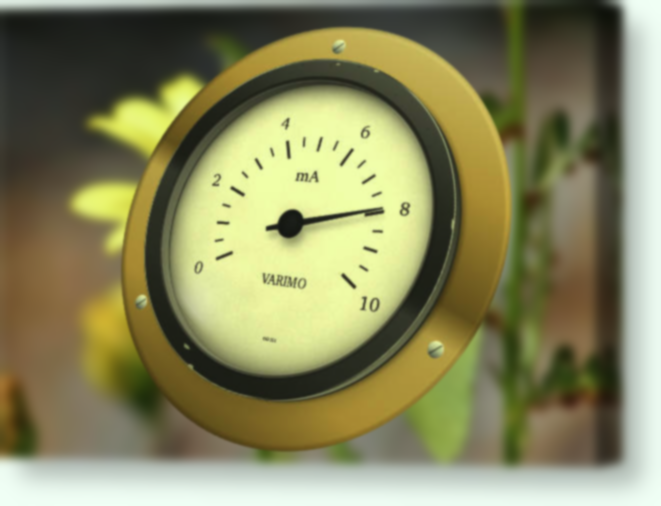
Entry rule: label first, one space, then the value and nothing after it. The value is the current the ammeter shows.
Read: 8 mA
